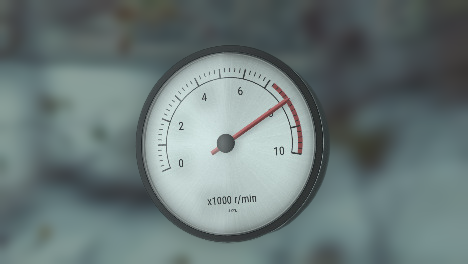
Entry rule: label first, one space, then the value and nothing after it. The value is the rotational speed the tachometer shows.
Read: 8000 rpm
